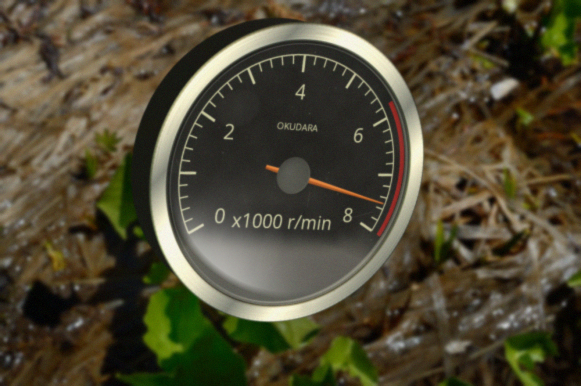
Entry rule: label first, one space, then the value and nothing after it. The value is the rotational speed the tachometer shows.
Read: 7500 rpm
